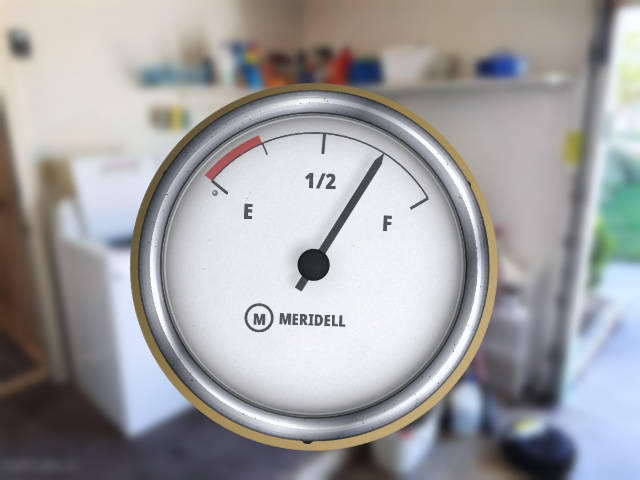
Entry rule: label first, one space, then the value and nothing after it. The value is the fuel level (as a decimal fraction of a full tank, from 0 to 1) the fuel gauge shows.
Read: 0.75
